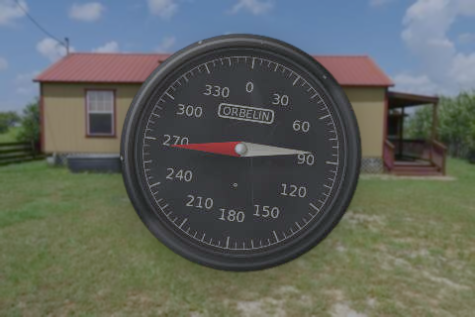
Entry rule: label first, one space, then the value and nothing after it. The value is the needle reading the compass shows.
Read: 265 °
